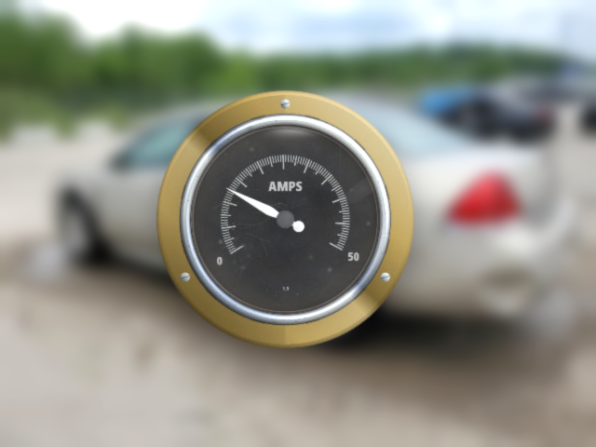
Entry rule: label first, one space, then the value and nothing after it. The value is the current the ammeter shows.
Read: 12.5 A
